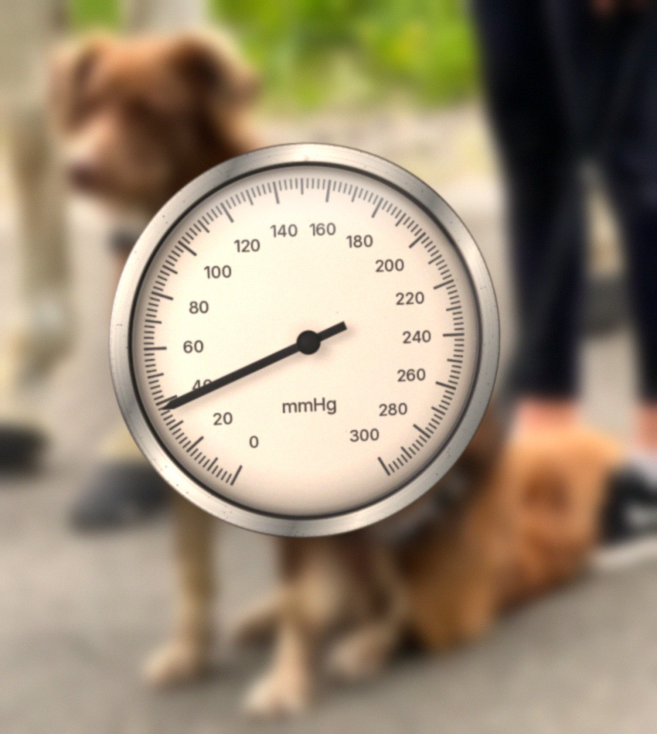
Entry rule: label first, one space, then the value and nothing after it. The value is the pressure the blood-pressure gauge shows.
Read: 38 mmHg
